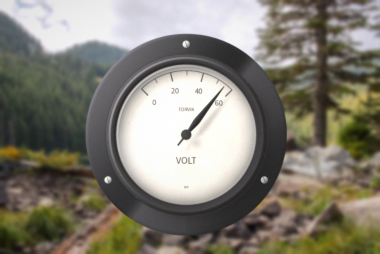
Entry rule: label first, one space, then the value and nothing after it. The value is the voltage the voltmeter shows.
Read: 55 V
